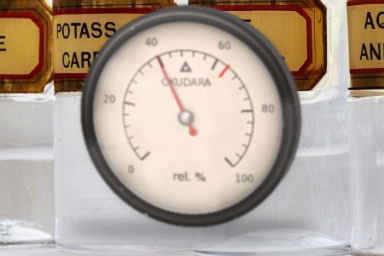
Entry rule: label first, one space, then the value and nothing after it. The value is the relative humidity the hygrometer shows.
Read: 40 %
